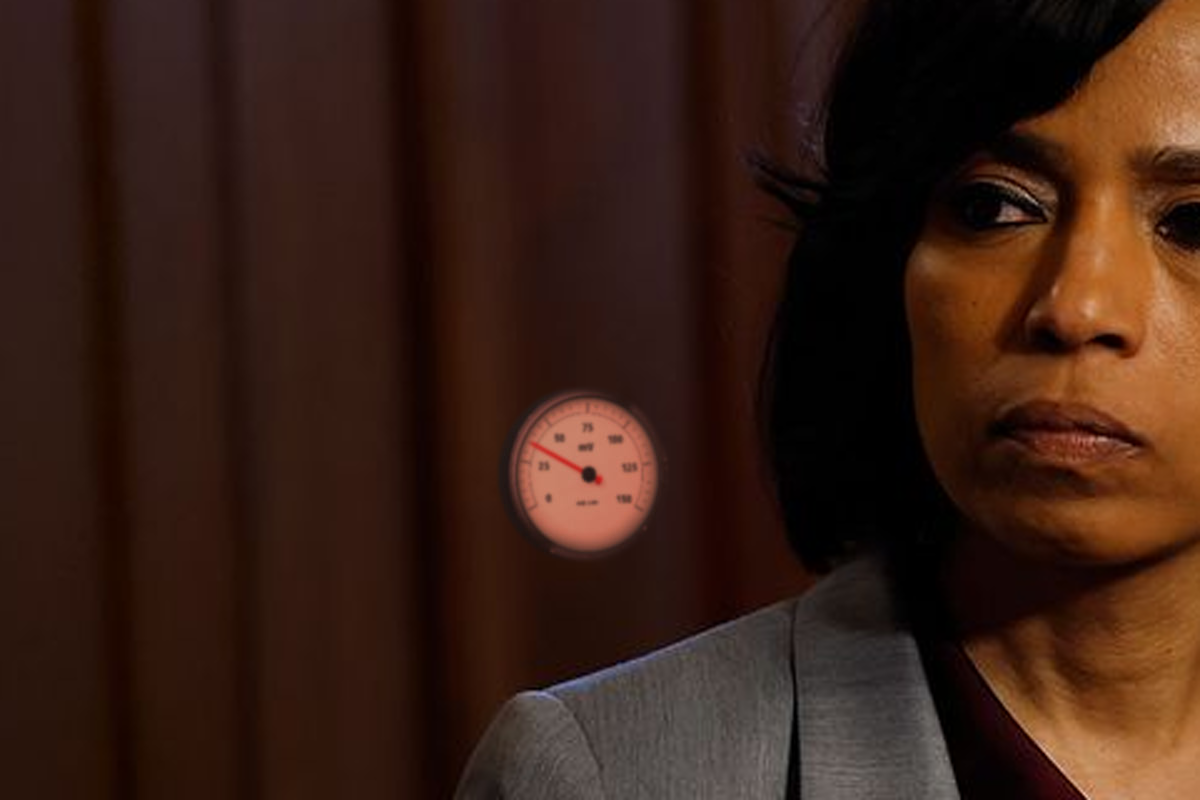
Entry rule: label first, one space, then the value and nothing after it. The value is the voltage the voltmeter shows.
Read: 35 mV
